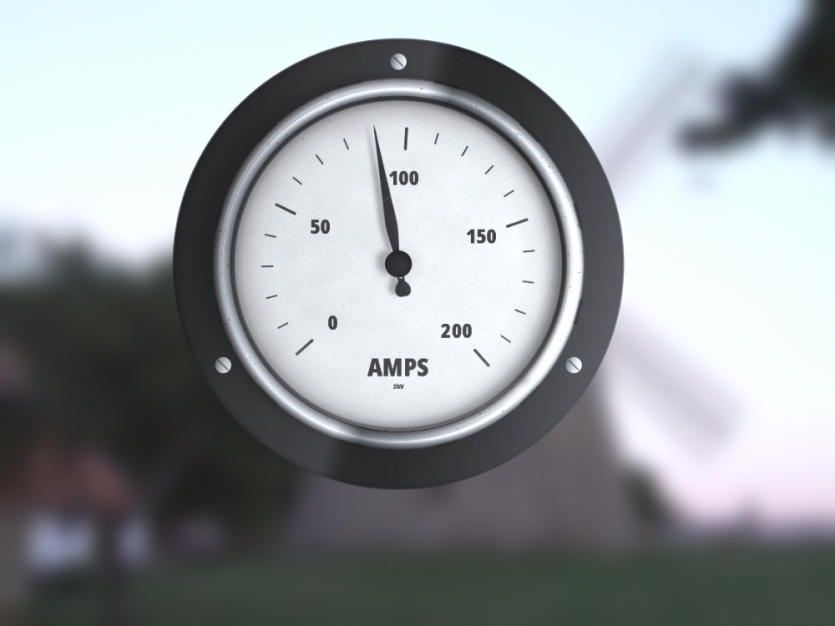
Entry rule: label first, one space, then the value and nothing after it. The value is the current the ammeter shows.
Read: 90 A
